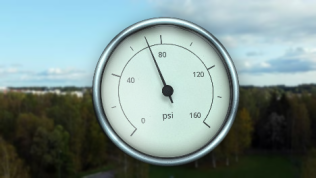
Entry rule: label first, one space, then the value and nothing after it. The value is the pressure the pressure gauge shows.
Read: 70 psi
